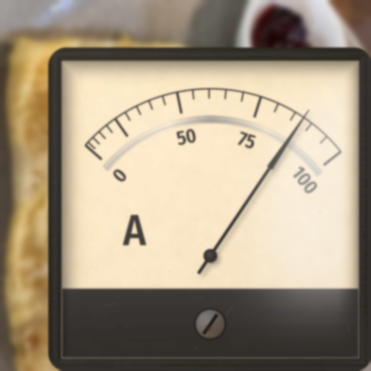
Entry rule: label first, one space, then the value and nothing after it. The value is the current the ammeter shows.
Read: 87.5 A
